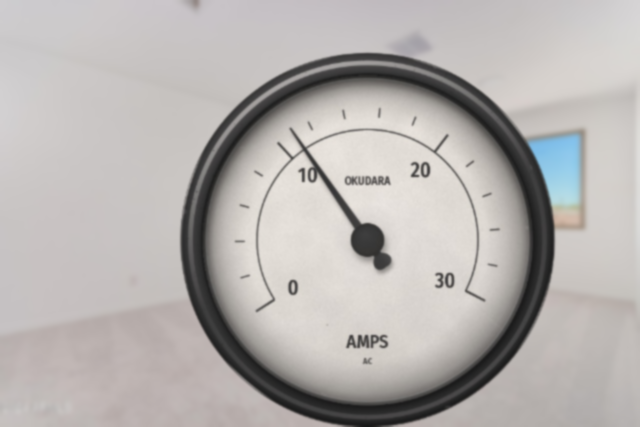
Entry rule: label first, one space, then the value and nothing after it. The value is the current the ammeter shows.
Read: 11 A
